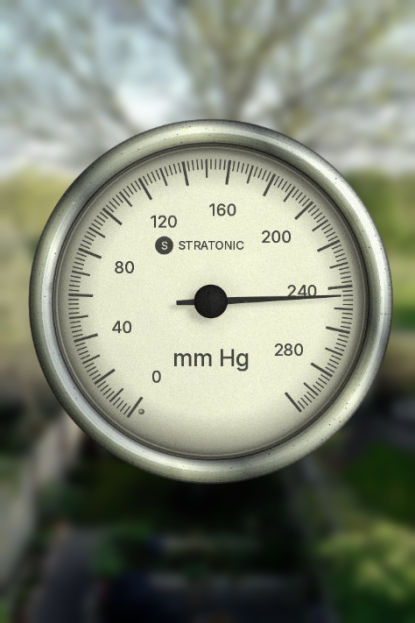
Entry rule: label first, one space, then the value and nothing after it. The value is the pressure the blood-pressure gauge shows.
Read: 244 mmHg
